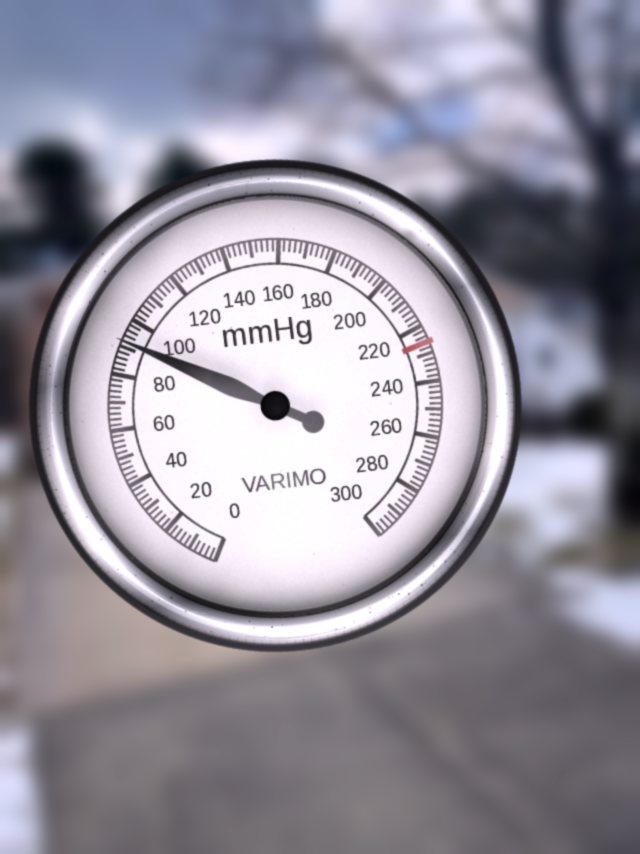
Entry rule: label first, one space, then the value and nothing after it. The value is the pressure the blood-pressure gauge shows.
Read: 92 mmHg
